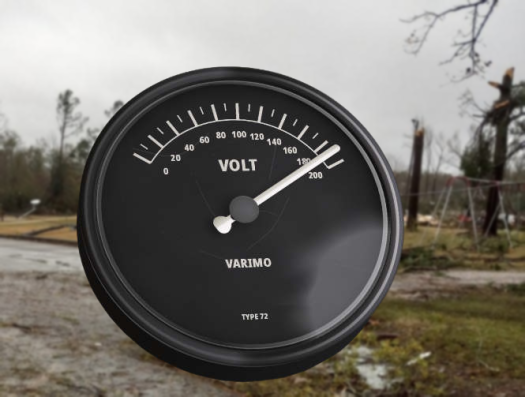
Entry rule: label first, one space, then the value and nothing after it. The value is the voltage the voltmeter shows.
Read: 190 V
